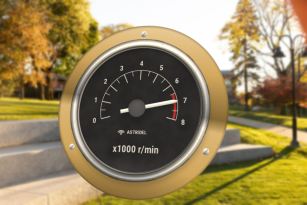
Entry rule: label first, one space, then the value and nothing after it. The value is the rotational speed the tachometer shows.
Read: 7000 rpm
